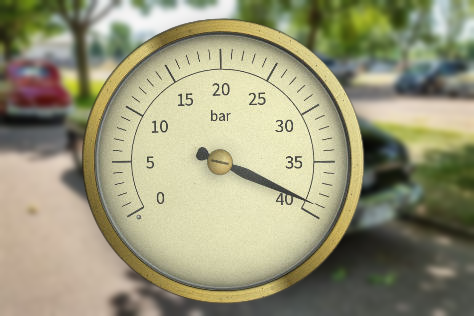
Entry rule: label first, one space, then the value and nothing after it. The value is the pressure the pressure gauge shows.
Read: 39 bar
